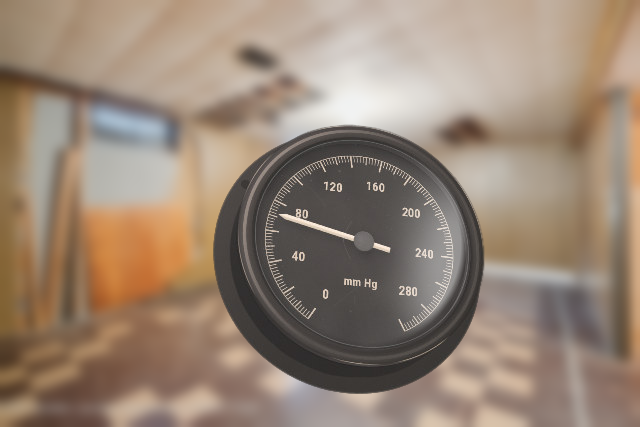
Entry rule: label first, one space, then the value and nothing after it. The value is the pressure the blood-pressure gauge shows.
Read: 70 mmHg
